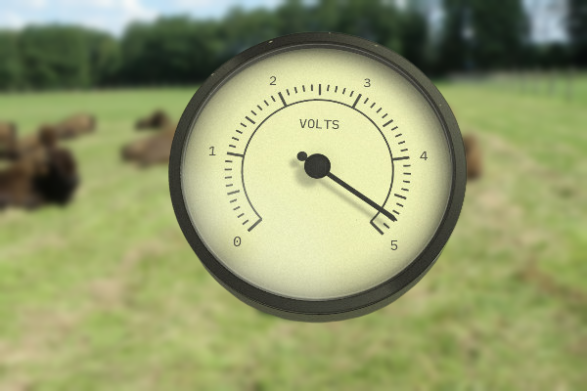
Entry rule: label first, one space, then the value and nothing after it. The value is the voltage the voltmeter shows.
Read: 4.8 V
